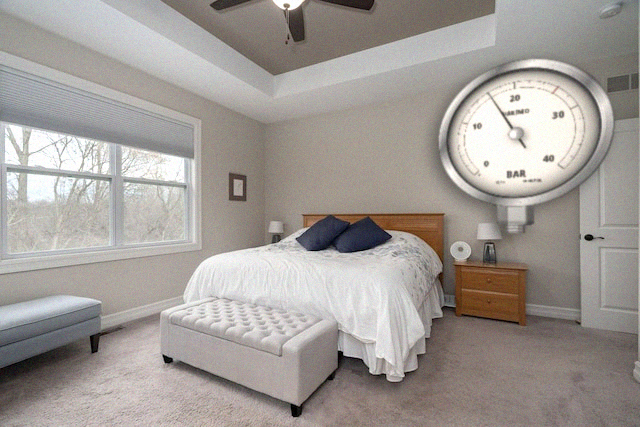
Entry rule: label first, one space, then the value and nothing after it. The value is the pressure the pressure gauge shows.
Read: 16 bar
